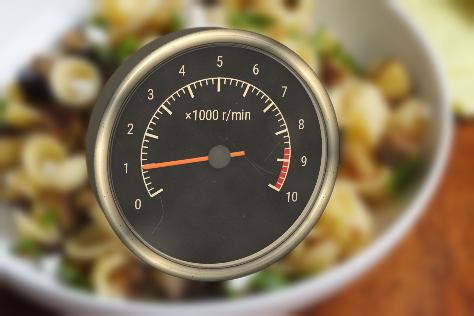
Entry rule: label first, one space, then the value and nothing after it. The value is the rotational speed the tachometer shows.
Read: 1000 rpm
